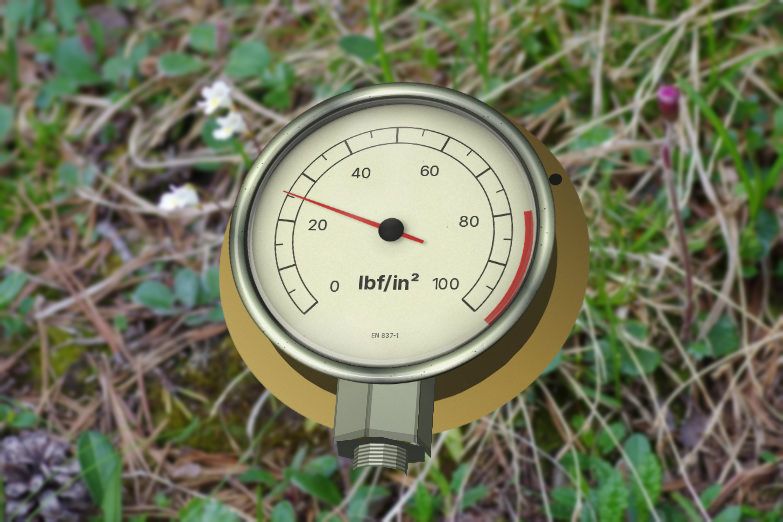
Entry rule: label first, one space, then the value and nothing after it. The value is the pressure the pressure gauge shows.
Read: 25 psi
